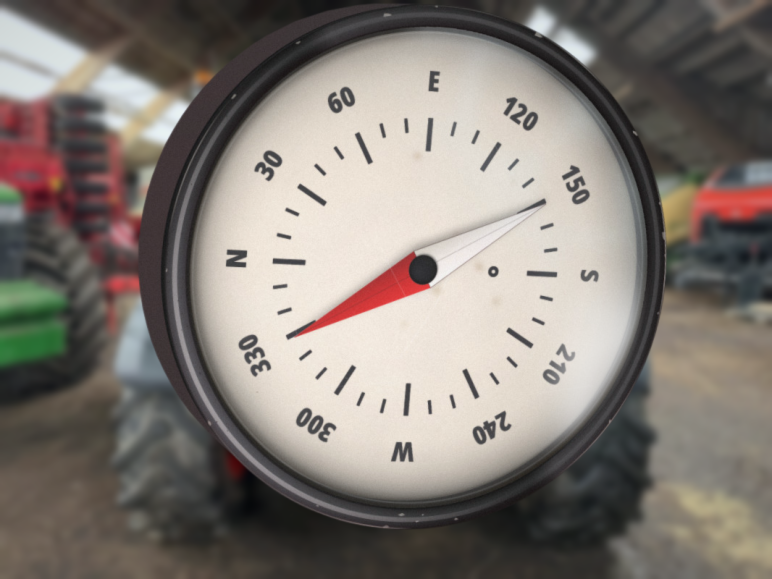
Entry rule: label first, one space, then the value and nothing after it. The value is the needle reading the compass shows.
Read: 330 °
